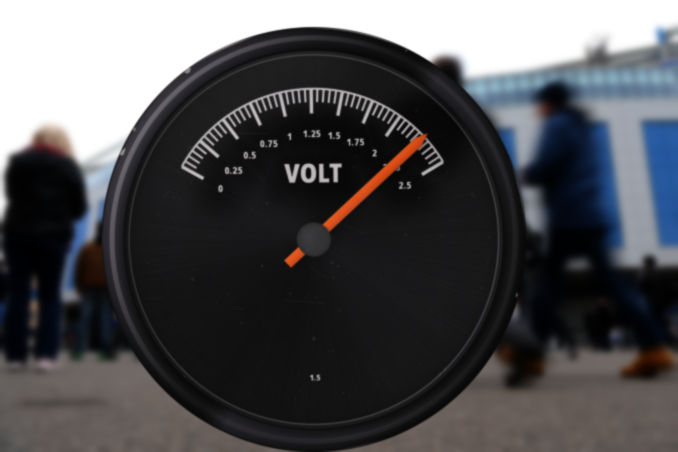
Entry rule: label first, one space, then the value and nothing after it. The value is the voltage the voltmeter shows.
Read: 2.25 V
